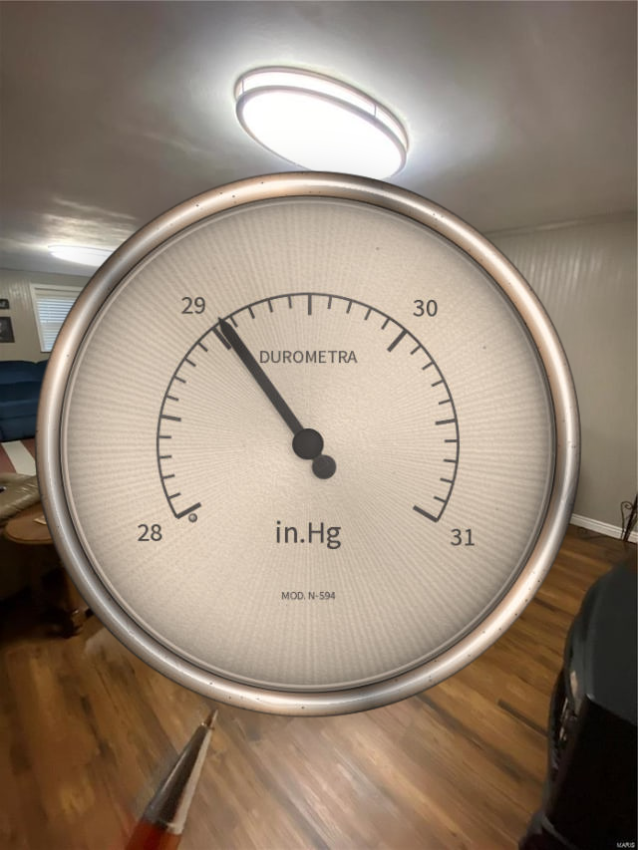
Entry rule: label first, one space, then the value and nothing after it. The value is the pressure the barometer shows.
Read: 29.05 inHg
